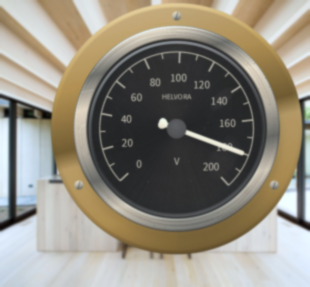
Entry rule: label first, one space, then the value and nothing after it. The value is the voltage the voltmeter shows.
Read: 180 V
